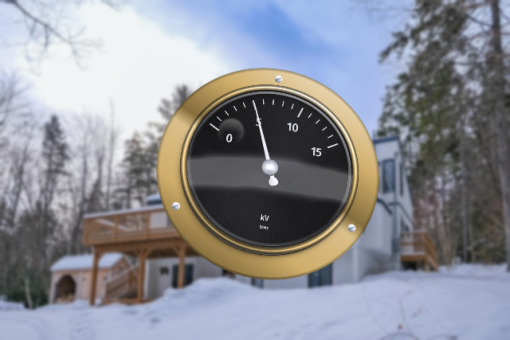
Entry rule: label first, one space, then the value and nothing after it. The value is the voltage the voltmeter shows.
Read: 5 kV
